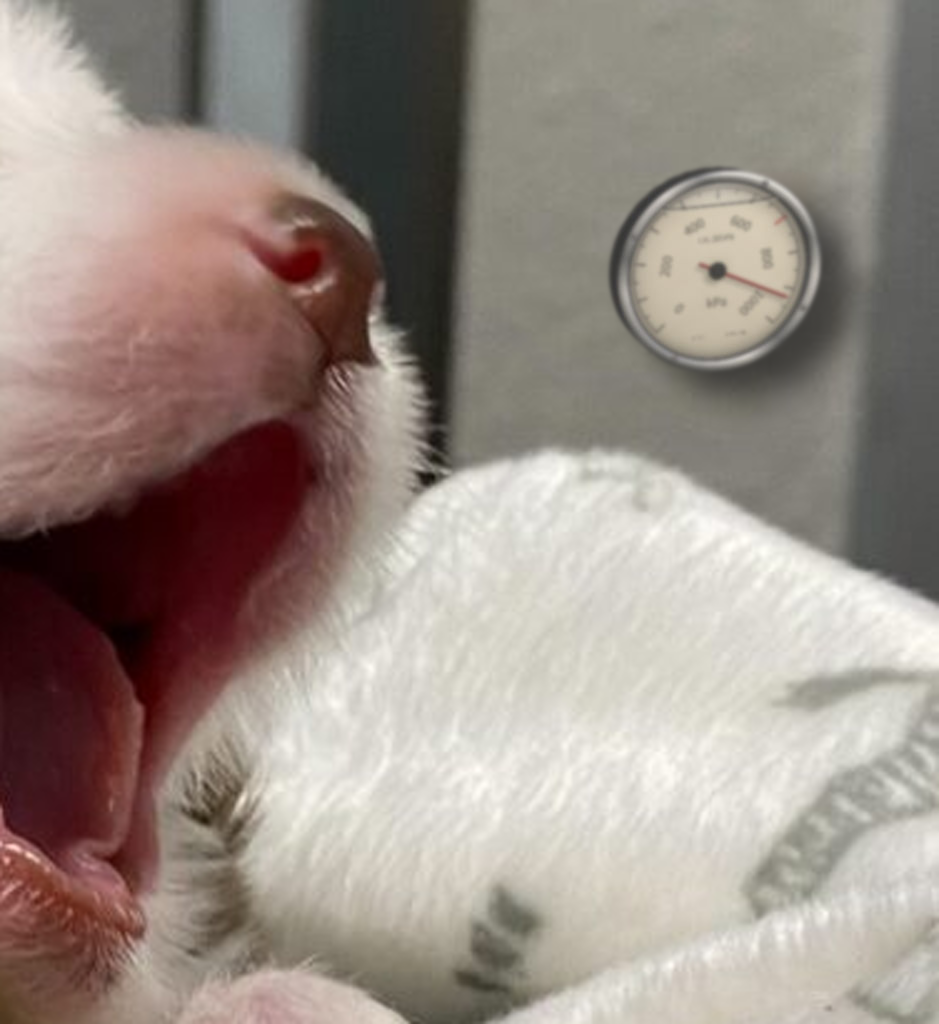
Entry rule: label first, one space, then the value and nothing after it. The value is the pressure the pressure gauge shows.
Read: 925 kPa
